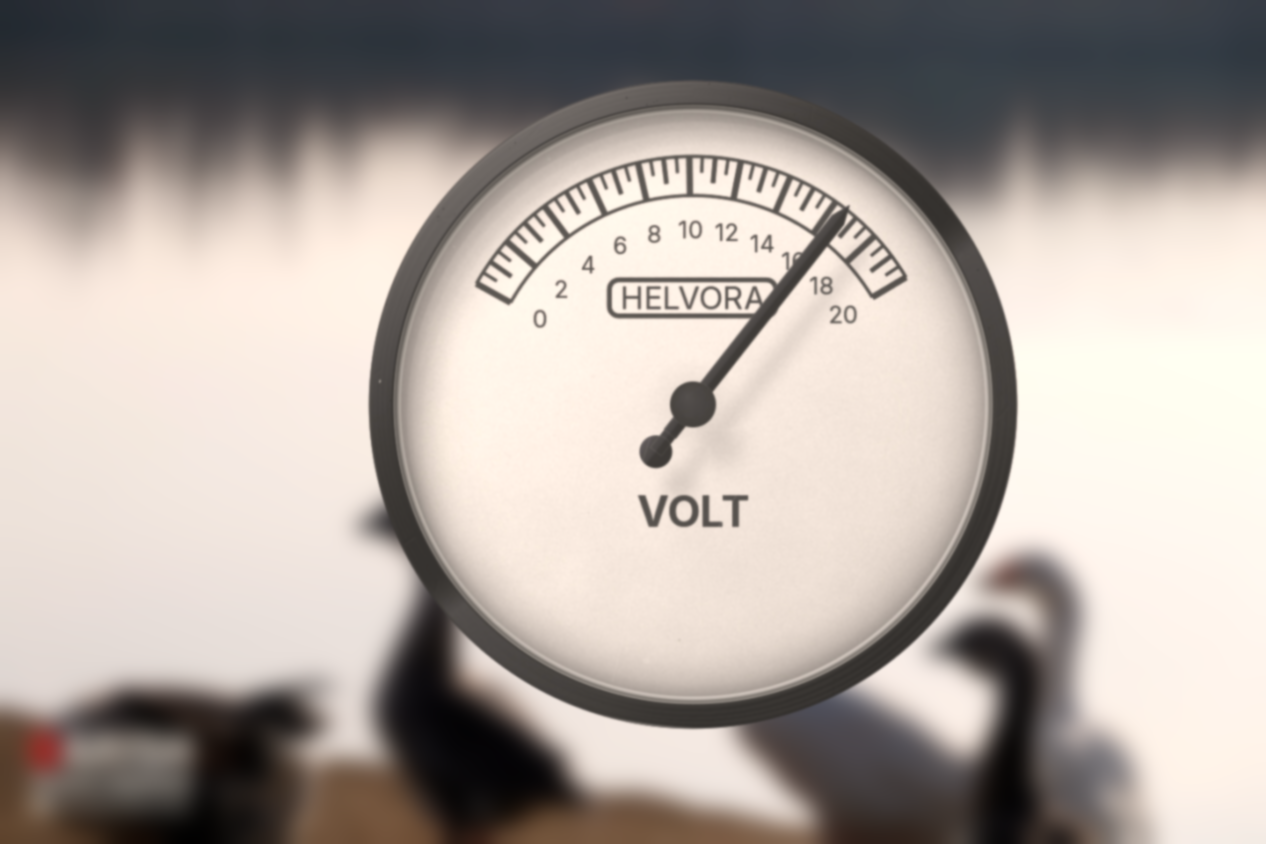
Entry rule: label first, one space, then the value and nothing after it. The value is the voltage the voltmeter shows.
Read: 16.5 V
